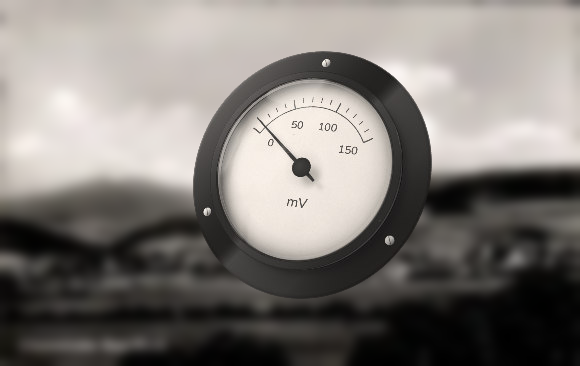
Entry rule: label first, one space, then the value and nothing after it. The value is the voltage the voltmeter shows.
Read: 10 mV
